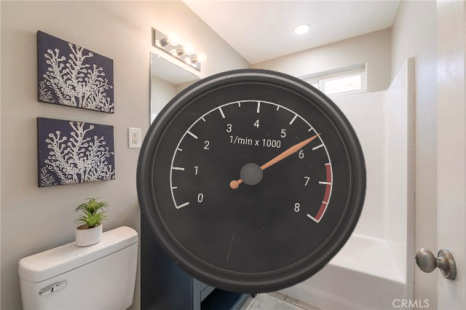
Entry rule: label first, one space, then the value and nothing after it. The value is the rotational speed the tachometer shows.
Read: 5750 rpm
